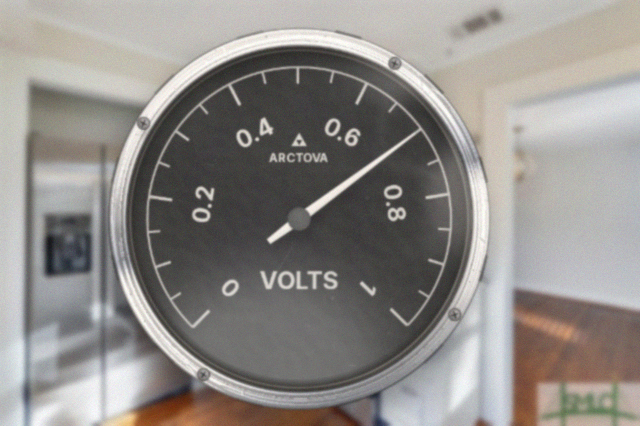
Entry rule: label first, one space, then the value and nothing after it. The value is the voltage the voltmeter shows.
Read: 0.7 V
